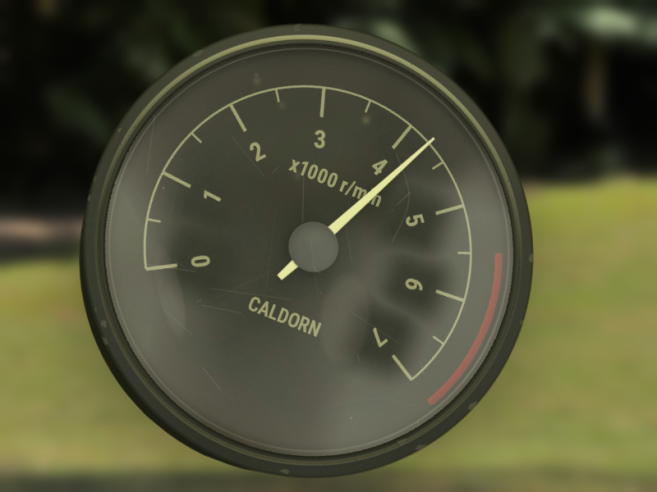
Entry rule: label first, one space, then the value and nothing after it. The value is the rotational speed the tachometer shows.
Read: 4250 rpm
